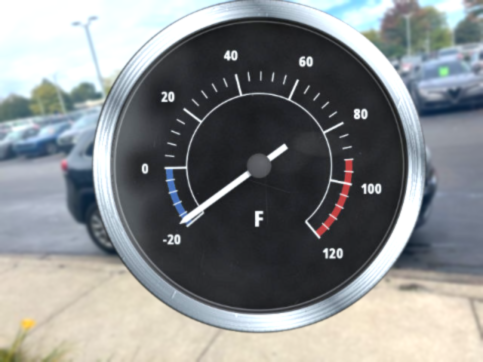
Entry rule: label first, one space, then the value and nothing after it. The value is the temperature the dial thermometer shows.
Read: -18 °F
